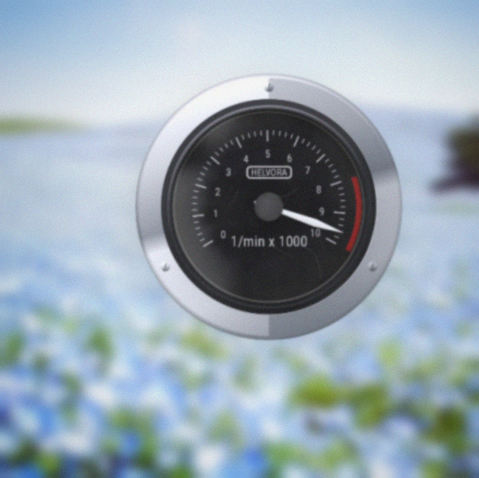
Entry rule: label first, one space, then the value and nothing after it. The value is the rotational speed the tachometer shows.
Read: 9600 rpm
